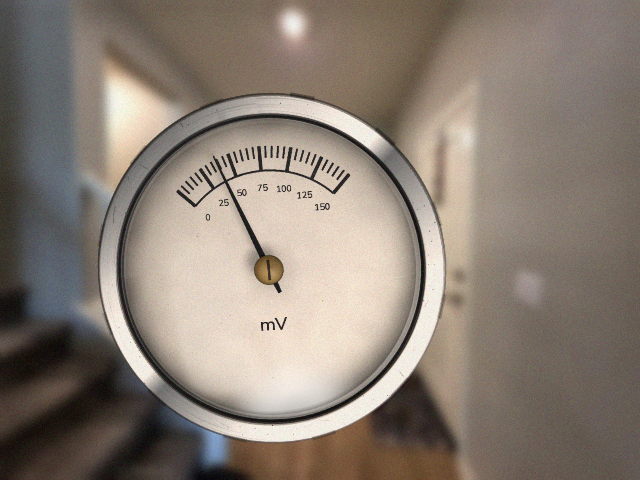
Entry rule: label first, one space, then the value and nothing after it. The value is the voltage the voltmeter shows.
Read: 40 mV
